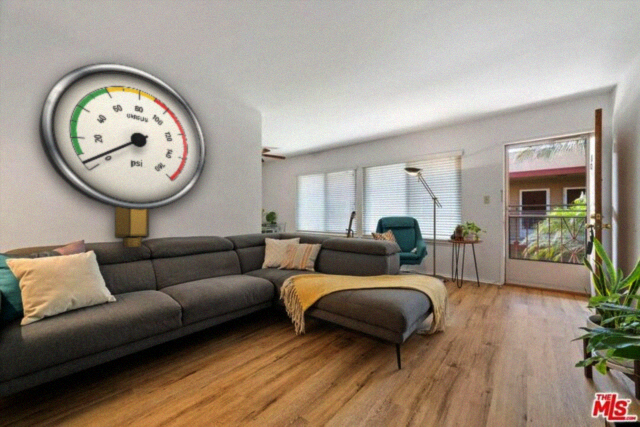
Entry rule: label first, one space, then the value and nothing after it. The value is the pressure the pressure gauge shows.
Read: 5 psi
